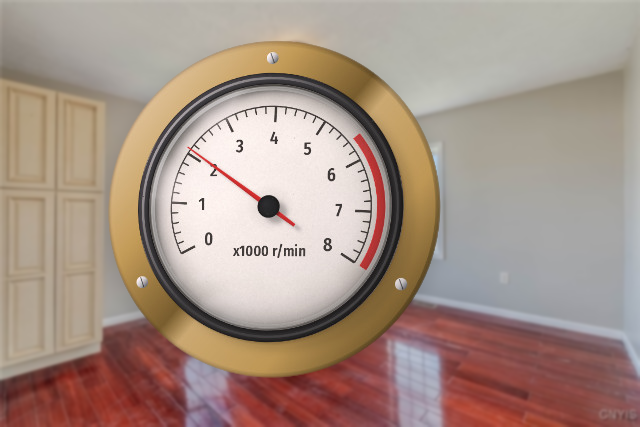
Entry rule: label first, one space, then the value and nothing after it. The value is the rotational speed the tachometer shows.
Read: 2100 rpm
